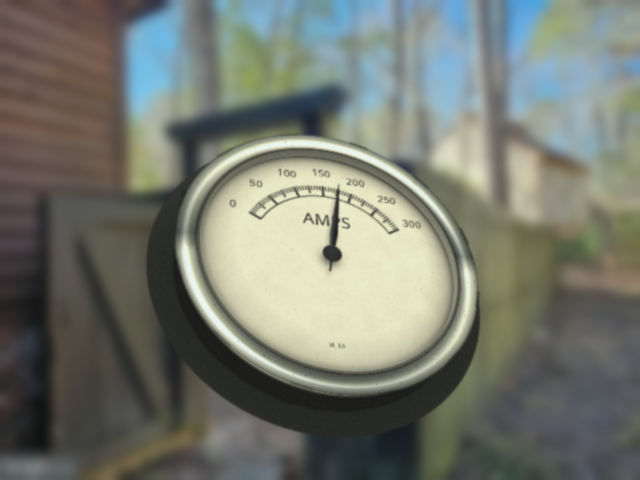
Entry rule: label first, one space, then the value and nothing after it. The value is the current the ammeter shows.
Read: 175 A
